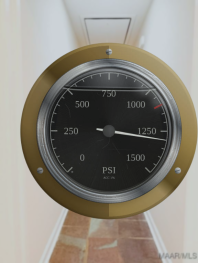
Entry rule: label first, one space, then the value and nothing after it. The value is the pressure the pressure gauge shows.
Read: 1300 psi
